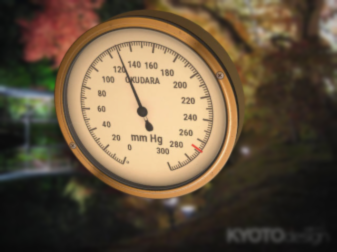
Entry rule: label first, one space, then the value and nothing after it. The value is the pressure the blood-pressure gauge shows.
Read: 130 mmHg
